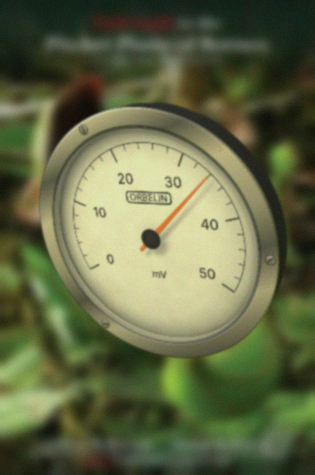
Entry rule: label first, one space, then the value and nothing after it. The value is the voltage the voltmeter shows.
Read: 34 mV
